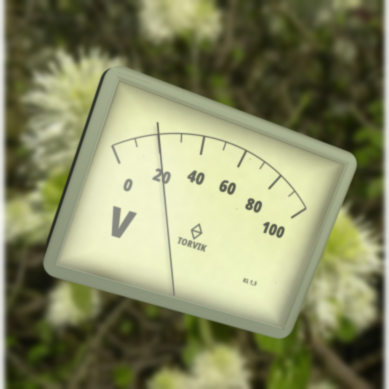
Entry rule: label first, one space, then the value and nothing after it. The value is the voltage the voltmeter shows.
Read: 20 V
